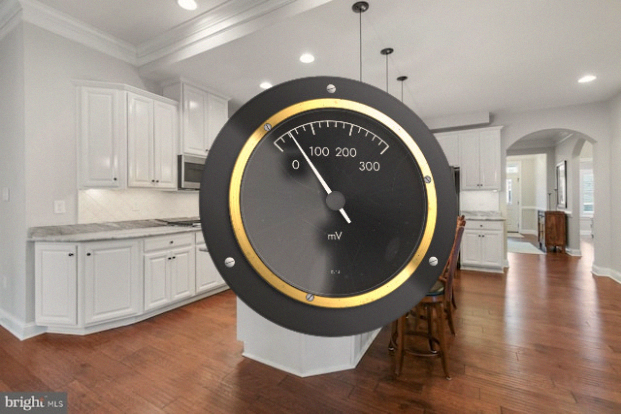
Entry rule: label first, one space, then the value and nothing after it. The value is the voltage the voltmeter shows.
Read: 40 mV
